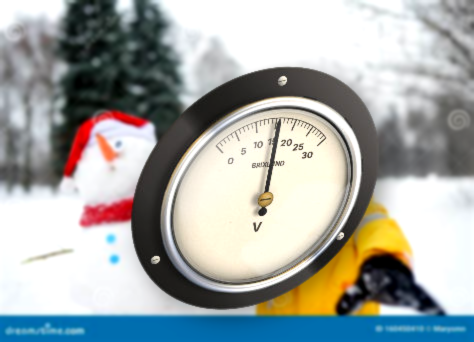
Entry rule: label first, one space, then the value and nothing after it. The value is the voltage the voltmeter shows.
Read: 15 V
